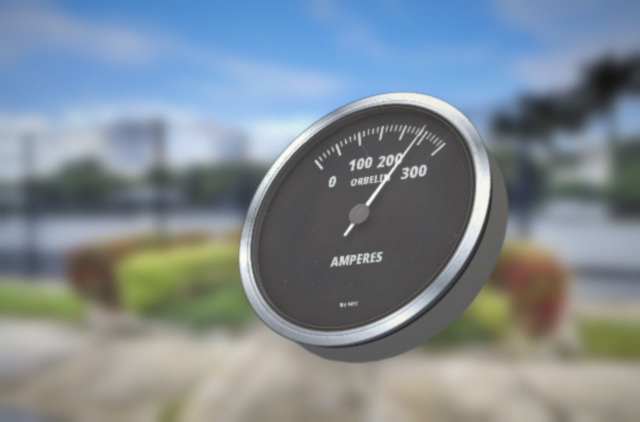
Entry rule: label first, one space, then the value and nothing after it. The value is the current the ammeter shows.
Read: 250 A
